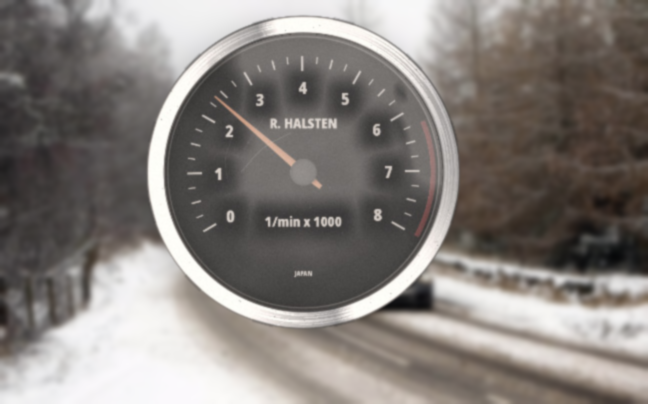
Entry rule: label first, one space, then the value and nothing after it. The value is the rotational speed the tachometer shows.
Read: 2375 rpm
